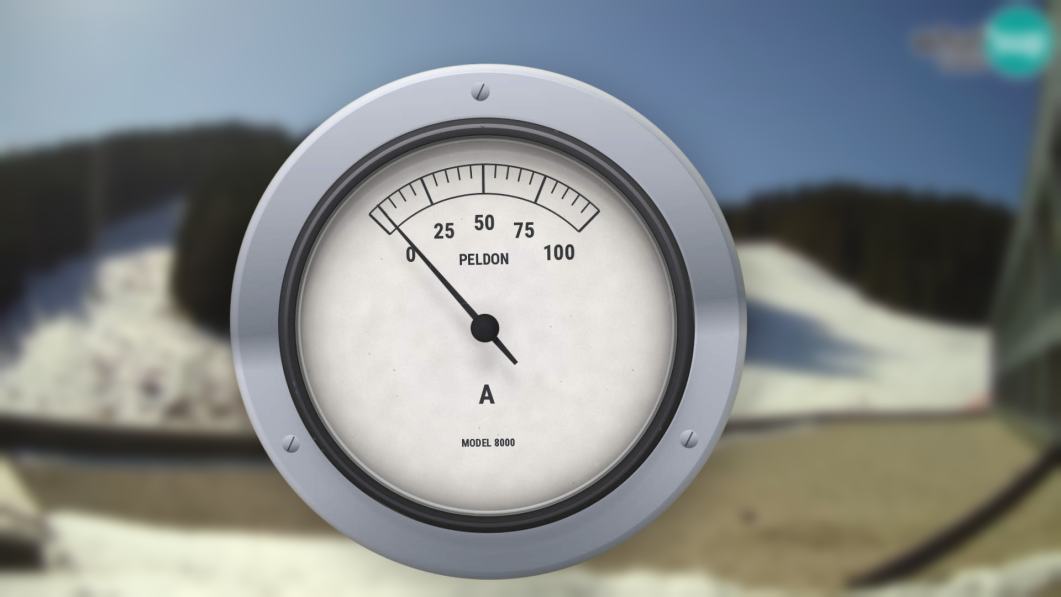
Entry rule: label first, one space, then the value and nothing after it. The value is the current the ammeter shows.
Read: 5 A
